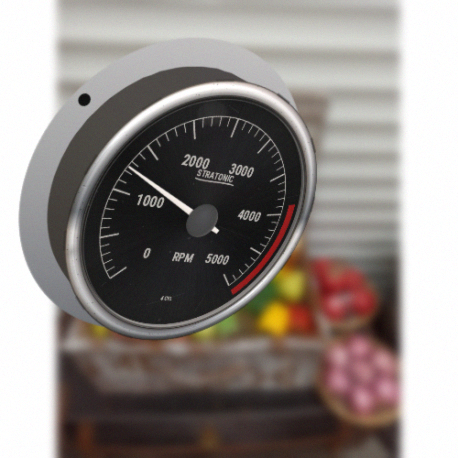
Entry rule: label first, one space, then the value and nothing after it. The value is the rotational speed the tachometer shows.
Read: 1250 rpm
